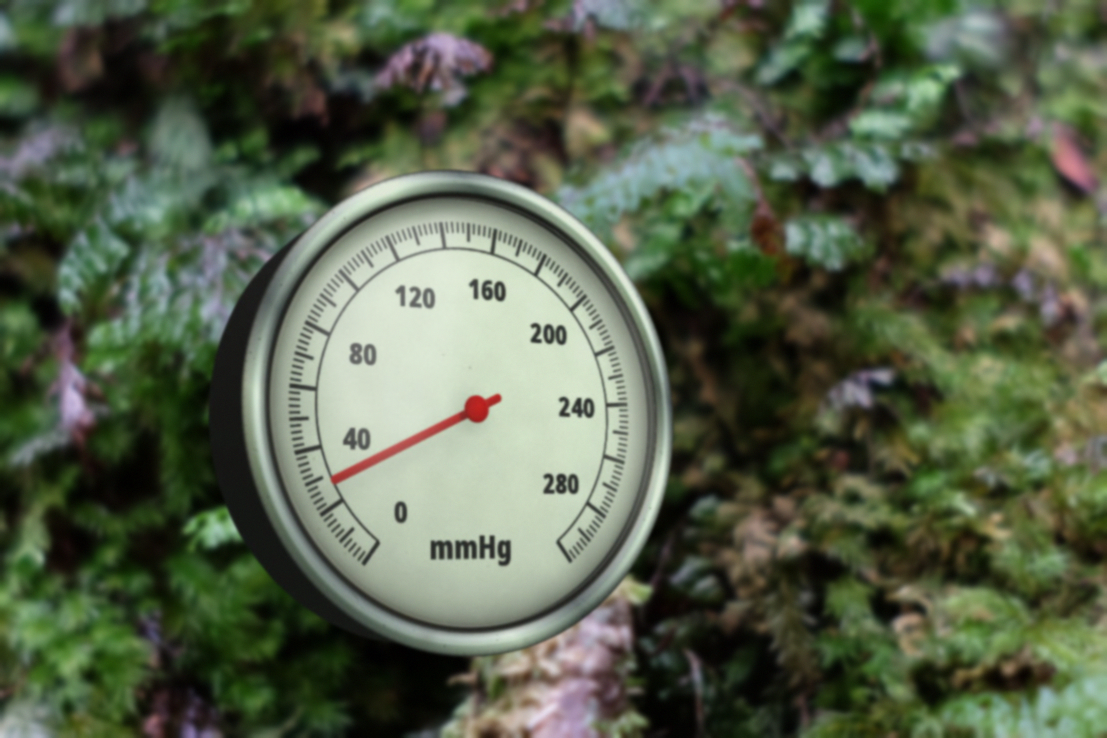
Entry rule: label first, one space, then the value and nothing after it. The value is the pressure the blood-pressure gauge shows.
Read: 28 mmHg
